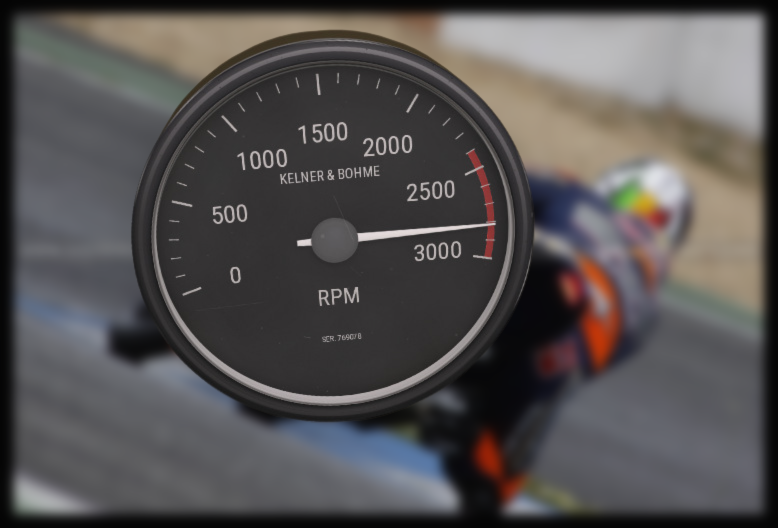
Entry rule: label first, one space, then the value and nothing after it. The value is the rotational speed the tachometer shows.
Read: 2800 rpm
